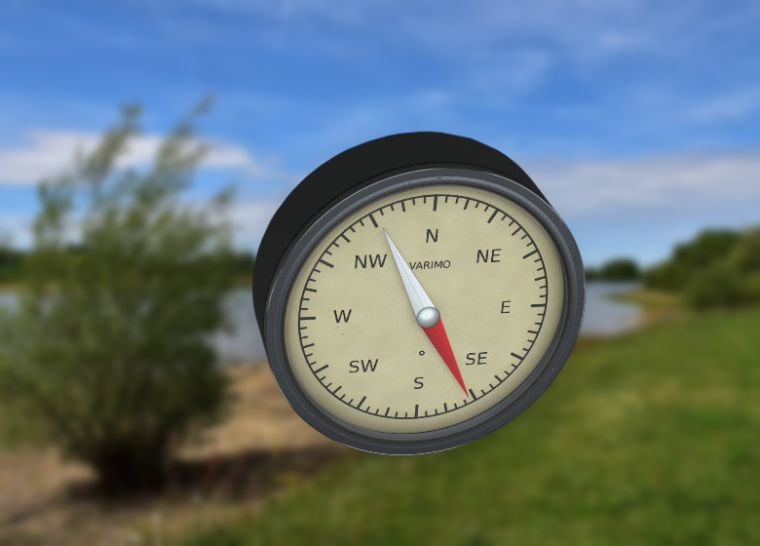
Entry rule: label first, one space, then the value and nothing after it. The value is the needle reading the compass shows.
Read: 152.5 °
